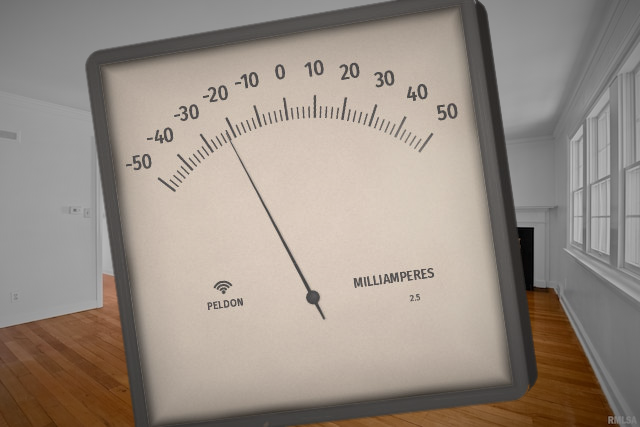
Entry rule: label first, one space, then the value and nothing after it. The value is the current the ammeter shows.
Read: -22 mA
